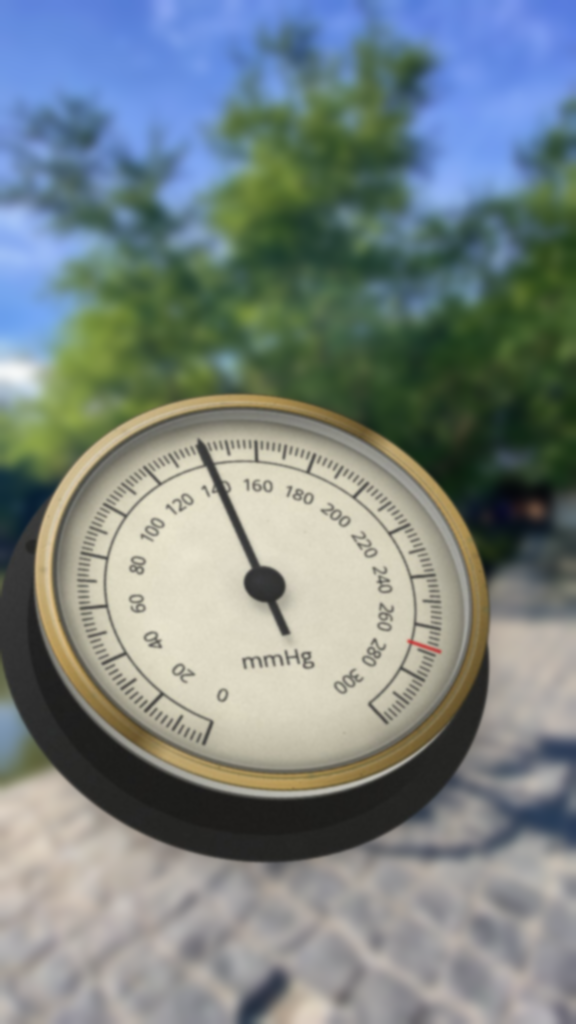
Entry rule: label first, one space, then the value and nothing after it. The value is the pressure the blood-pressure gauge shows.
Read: 140 mmHg
